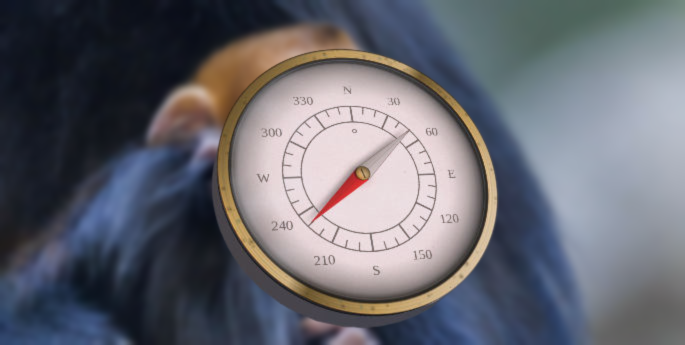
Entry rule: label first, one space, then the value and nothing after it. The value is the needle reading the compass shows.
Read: 230 °
